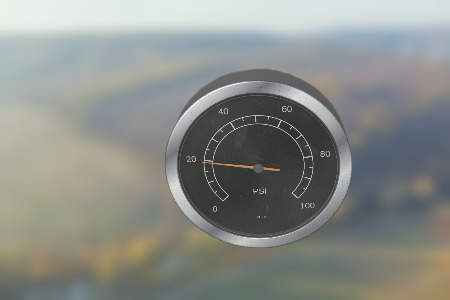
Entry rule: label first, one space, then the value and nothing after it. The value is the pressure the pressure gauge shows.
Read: 20 psi
